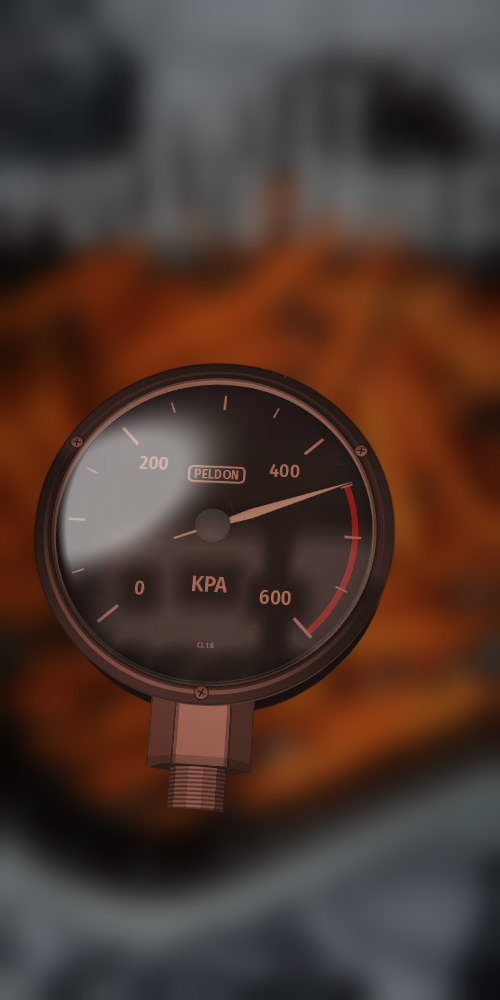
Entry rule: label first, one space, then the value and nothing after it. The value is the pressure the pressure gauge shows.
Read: 450 kPa
